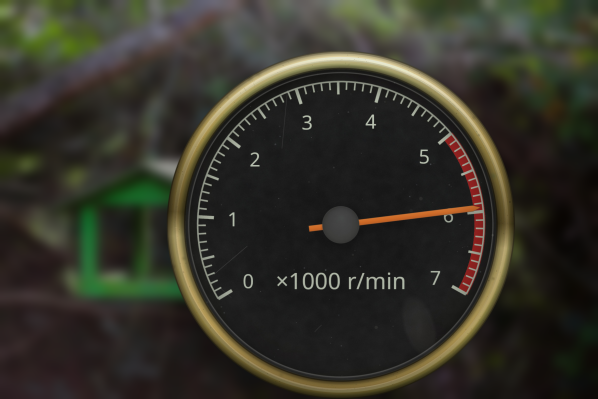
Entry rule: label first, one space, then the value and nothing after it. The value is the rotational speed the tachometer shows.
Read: 5950 rpm
